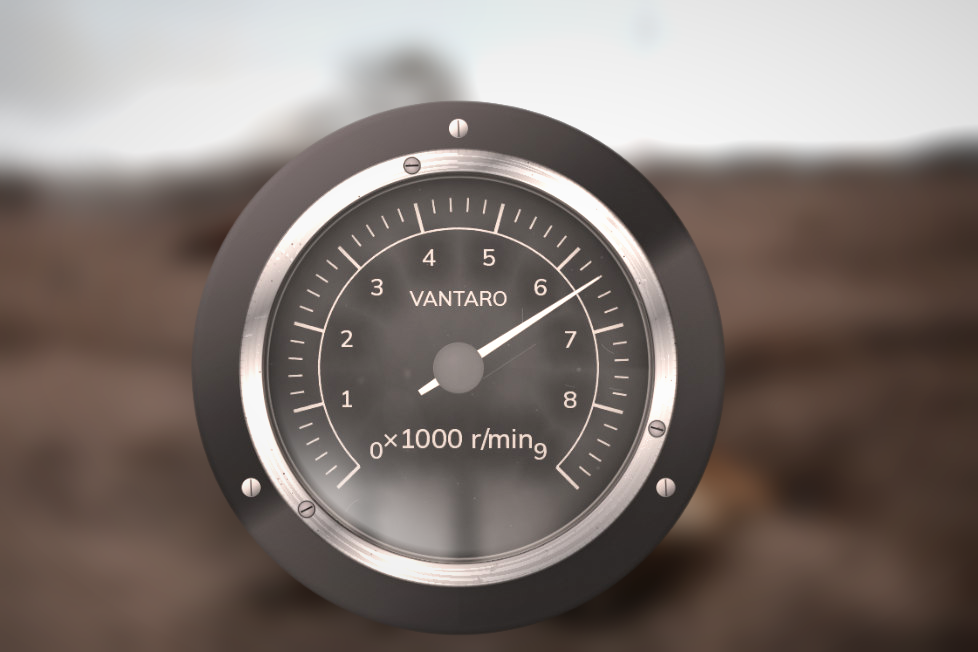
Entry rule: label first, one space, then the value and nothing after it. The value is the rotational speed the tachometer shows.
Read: 6400 rpm
